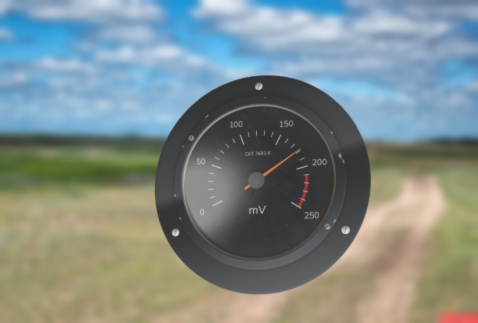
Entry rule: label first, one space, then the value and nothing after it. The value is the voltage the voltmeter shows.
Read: 180 mV
